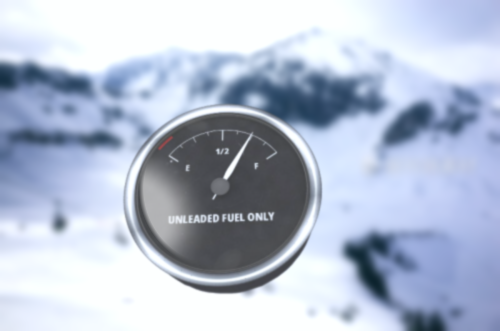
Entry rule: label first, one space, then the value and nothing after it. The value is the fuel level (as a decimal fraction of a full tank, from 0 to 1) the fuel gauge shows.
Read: 0.75
